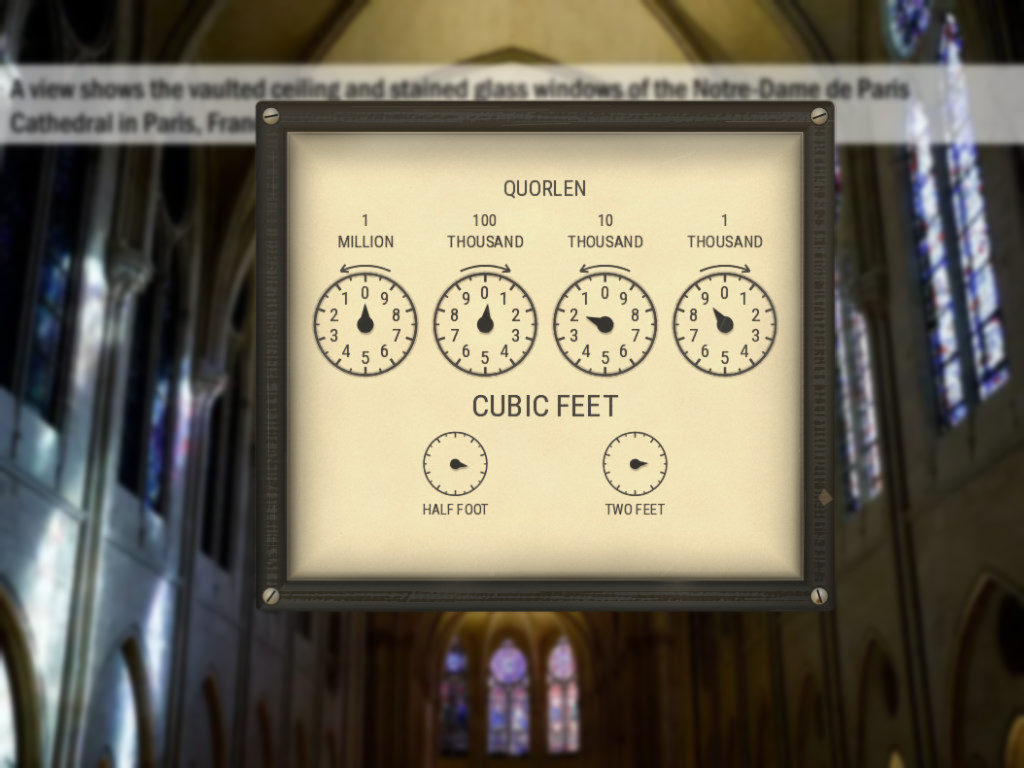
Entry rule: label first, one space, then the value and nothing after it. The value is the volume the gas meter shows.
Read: 1900 ft³
